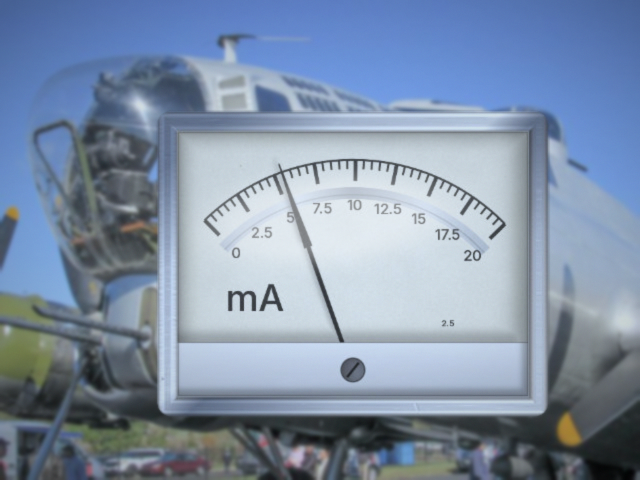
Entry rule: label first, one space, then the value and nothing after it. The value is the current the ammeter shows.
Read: 5.5 mA
